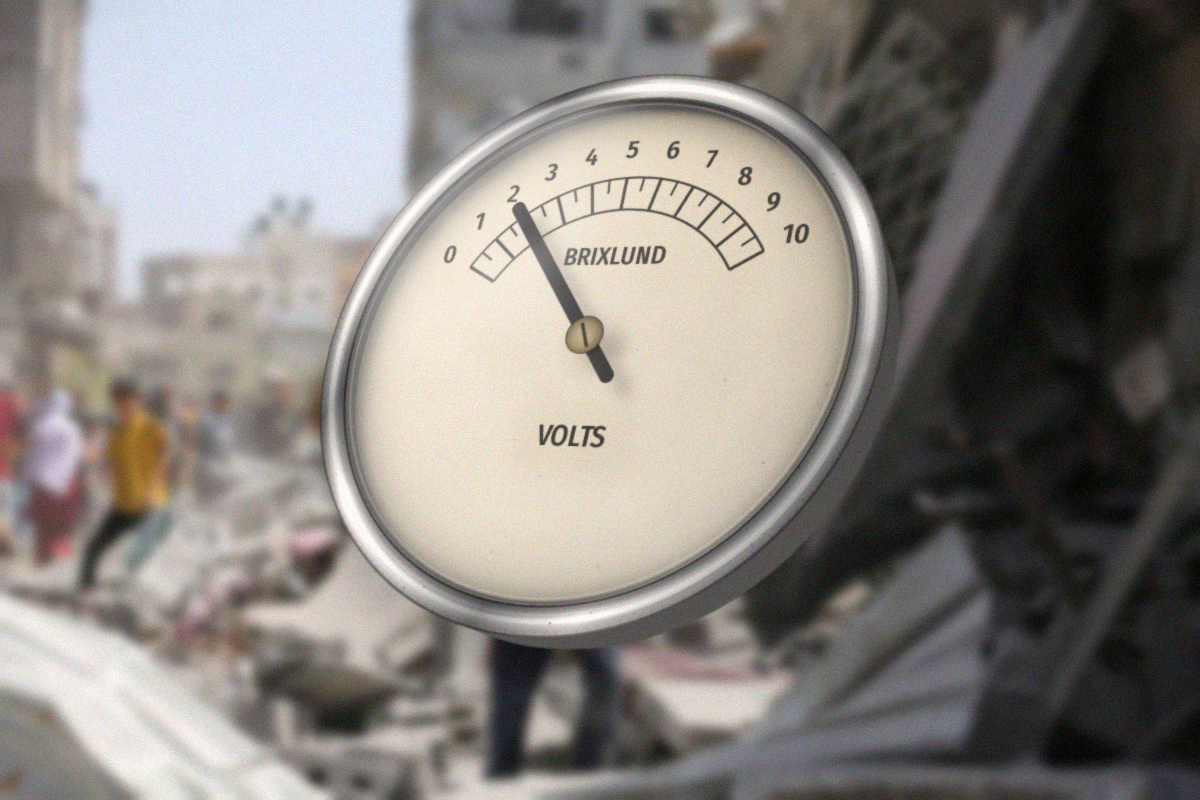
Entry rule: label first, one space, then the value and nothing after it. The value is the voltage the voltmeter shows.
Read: 2 V
